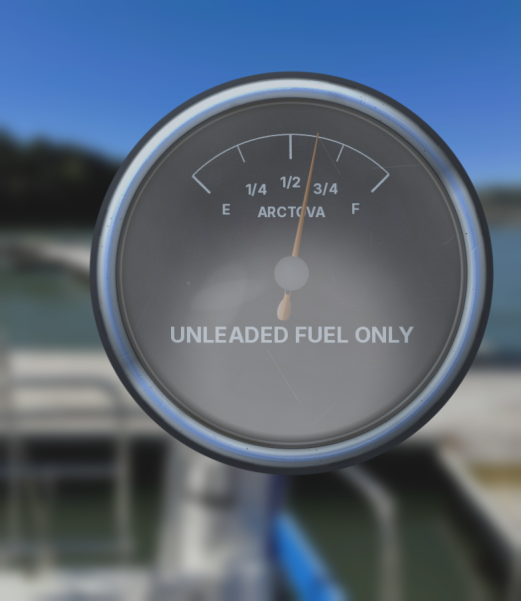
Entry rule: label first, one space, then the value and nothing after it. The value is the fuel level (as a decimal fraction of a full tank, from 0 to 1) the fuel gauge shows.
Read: 0.625
